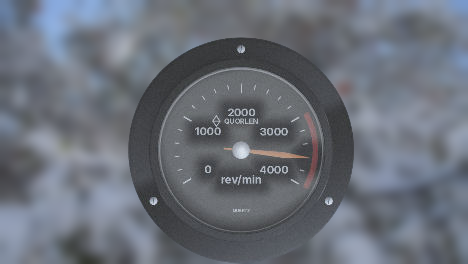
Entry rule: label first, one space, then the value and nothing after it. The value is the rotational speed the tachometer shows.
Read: 3600 rpm
